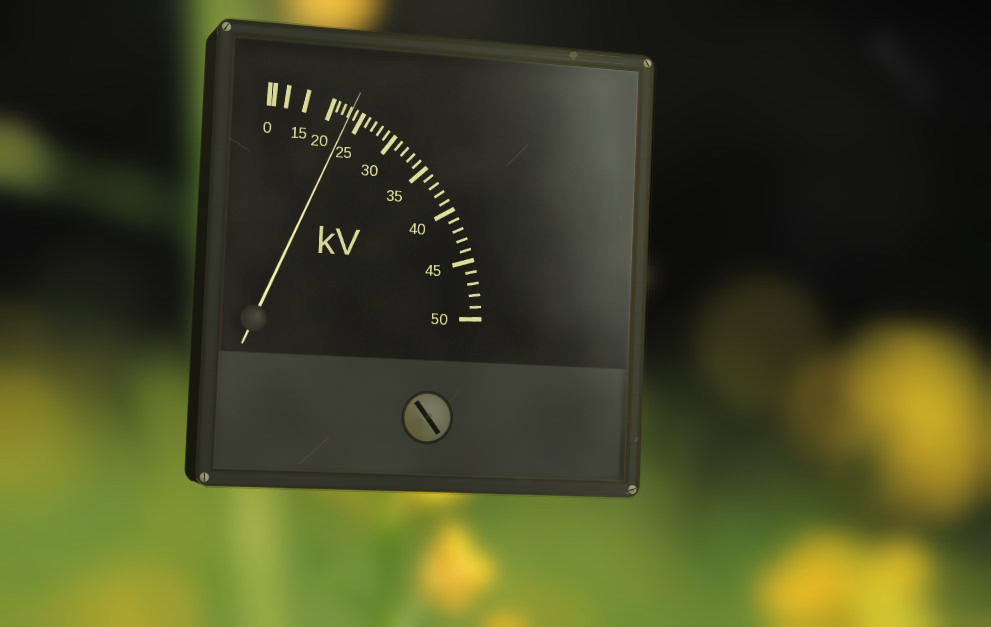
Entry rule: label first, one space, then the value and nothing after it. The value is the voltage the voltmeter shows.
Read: 23 kV
